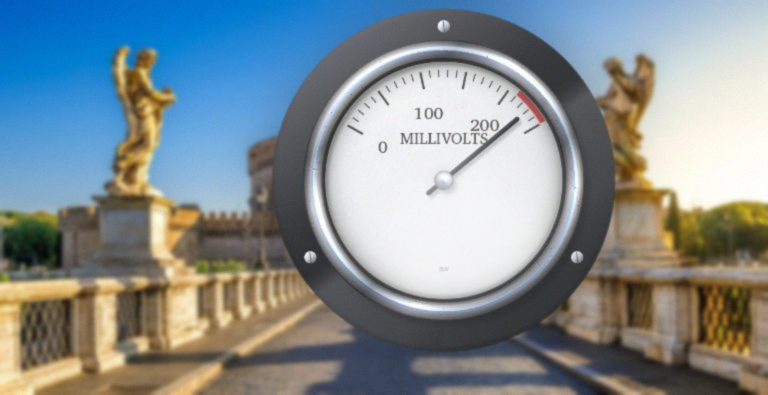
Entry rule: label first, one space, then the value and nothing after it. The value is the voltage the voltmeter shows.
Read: 230 mV
